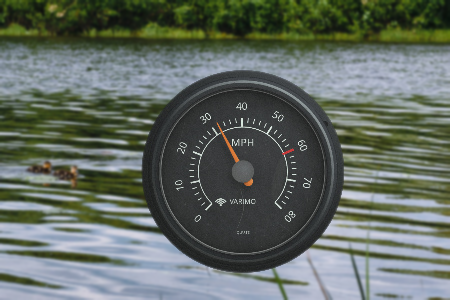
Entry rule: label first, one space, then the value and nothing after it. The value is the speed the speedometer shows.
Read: 32 mph
